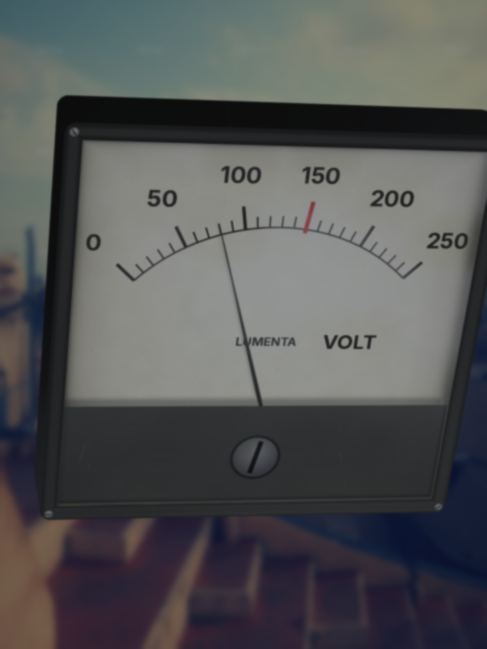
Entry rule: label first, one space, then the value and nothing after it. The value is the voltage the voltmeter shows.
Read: 80 V
